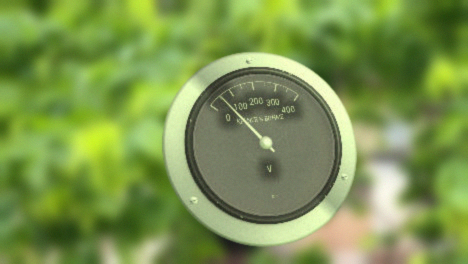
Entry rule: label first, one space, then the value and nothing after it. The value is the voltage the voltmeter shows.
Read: 50 V
